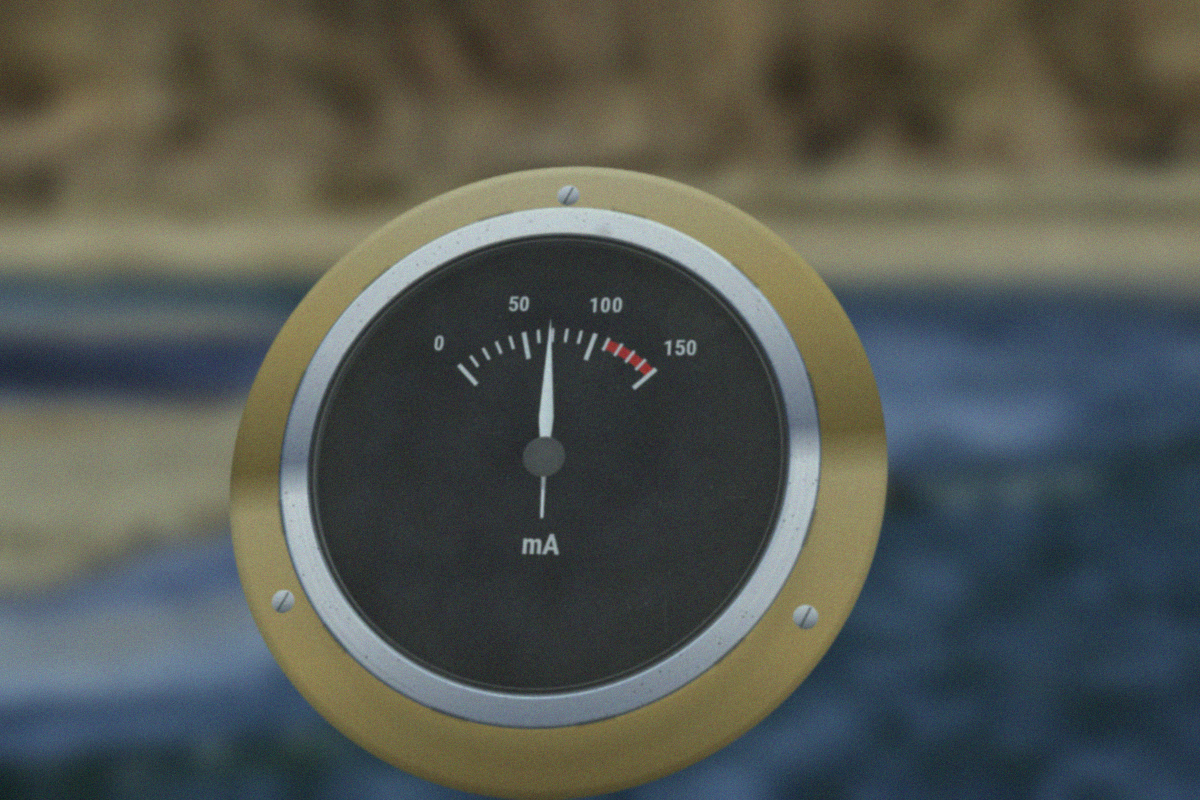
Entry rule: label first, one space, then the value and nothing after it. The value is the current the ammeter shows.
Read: 70 mA
